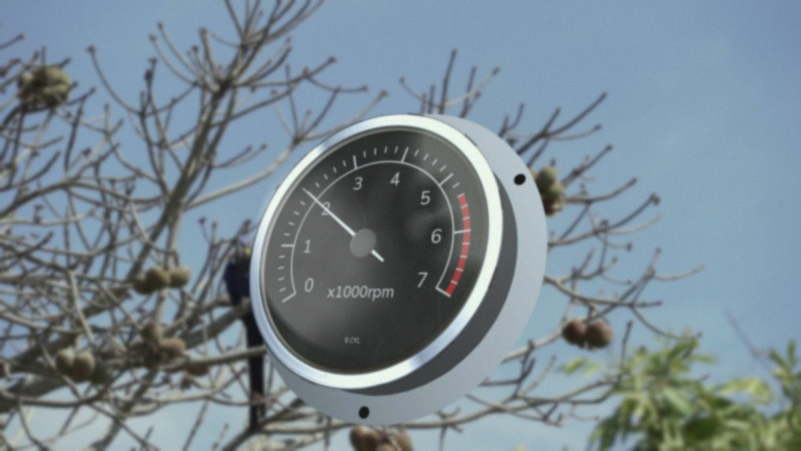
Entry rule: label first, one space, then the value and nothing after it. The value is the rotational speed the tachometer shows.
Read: 2000 rpm
